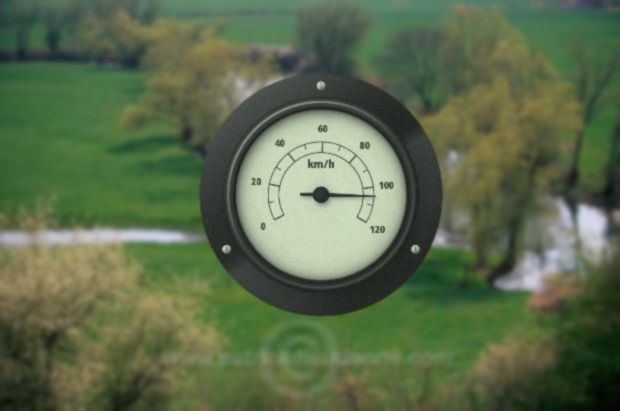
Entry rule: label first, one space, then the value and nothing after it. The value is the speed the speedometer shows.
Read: 105 km/h
